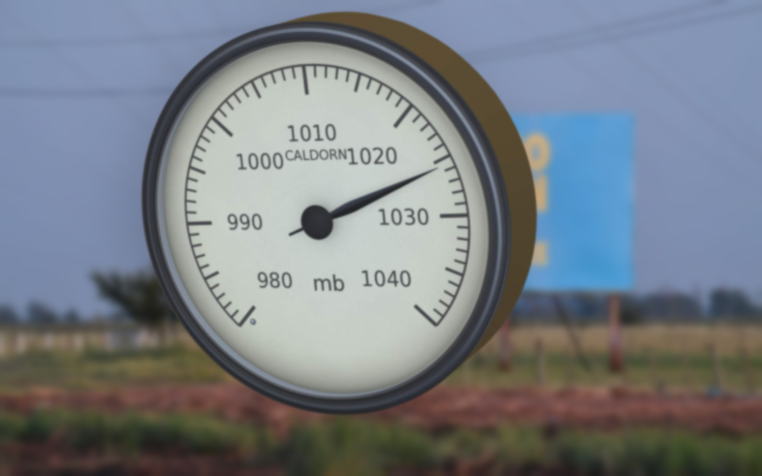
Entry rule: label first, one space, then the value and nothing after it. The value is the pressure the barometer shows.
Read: 1025.5 mbar
